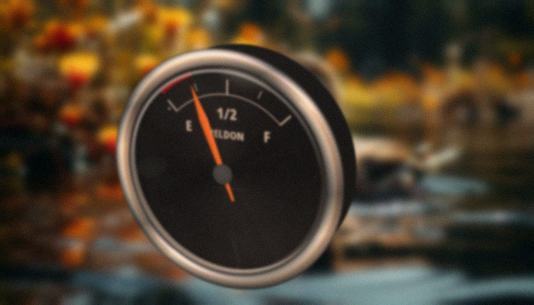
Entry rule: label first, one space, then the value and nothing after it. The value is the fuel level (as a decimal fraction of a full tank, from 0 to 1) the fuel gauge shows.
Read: 0.25
